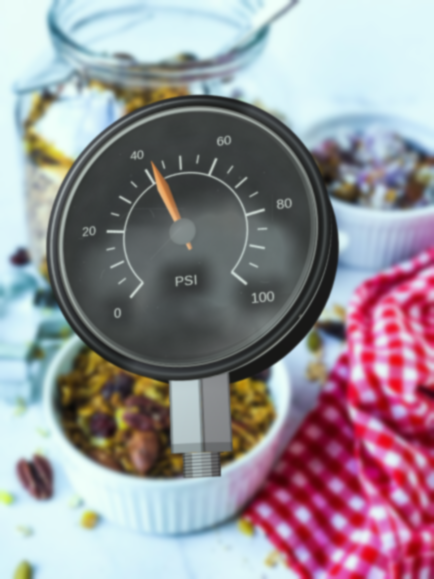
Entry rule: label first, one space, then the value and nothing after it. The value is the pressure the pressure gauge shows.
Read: 42.5 psi
